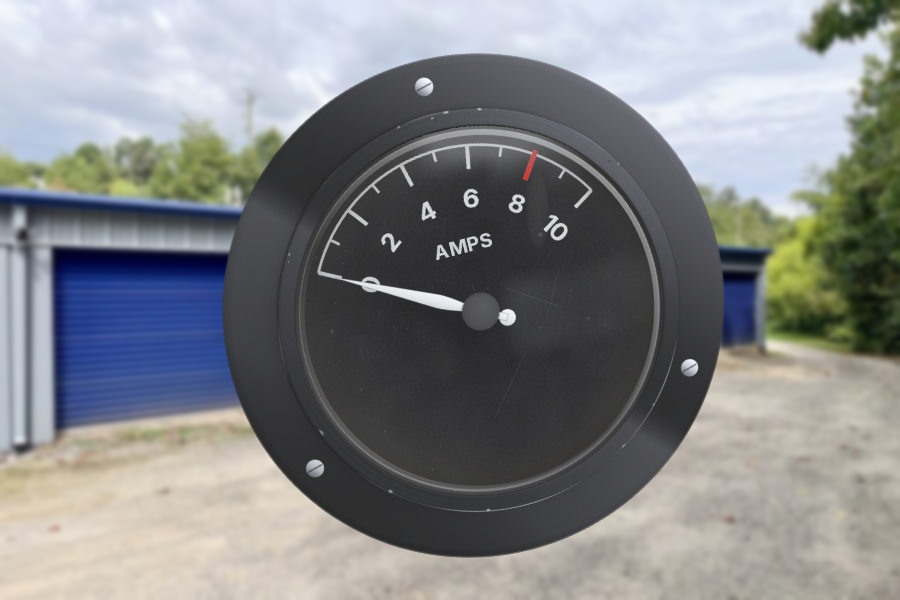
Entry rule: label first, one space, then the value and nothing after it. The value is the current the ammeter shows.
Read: 0 A
